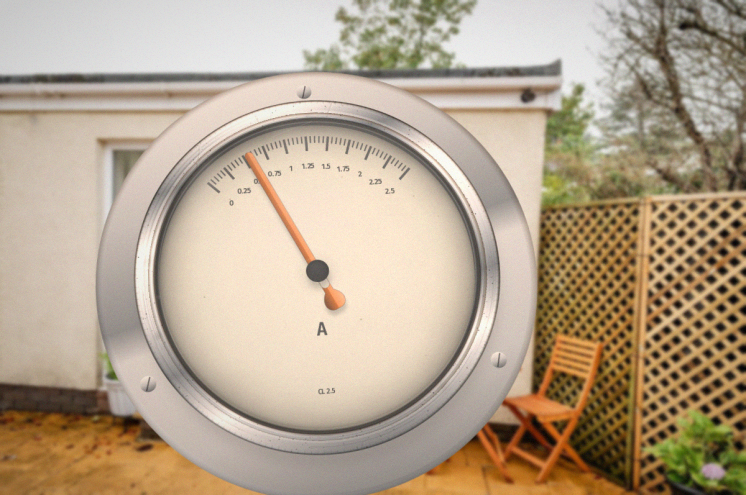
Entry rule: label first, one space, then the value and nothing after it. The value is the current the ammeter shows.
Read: 0.55 A
